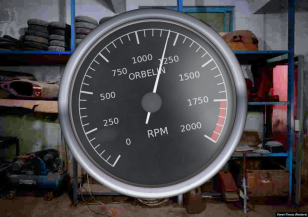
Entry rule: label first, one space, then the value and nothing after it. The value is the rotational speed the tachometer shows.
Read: 1200 rpm
